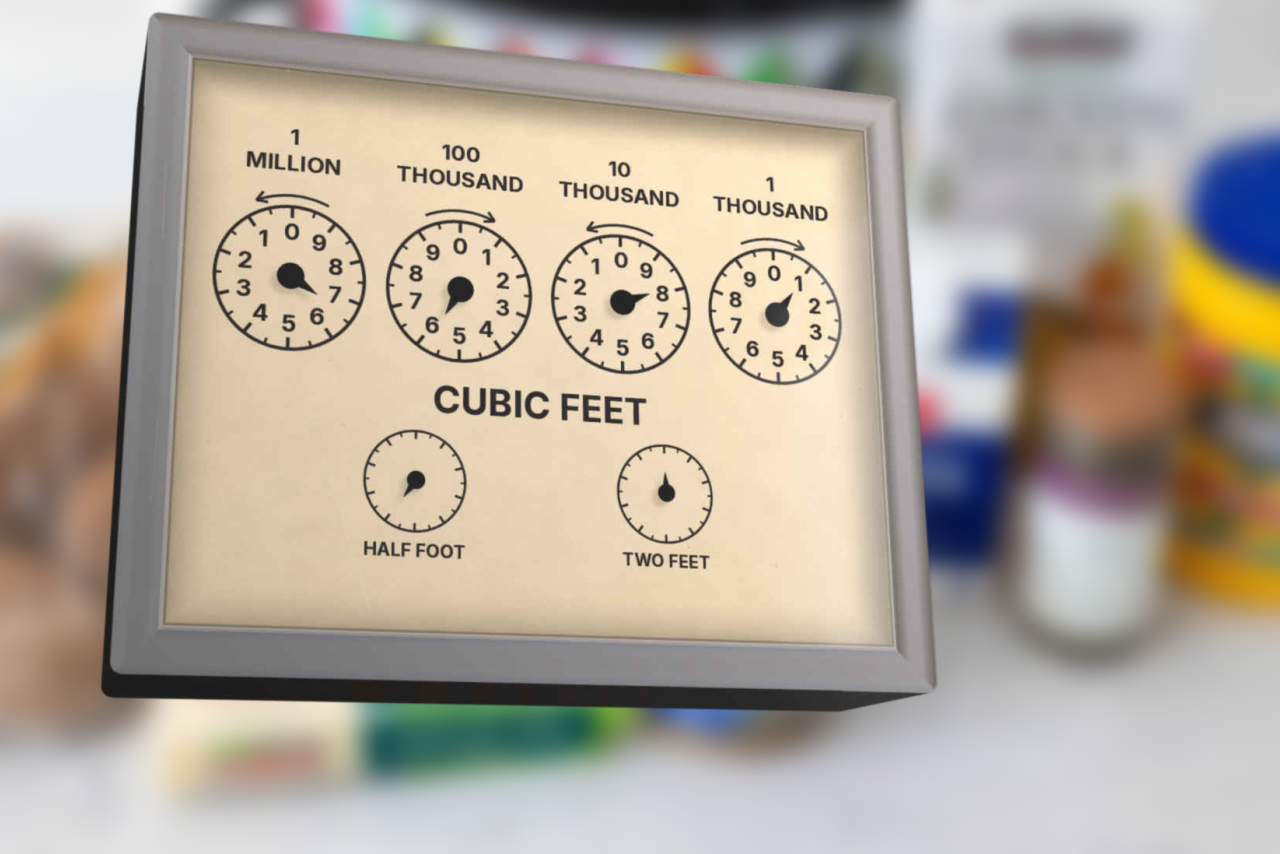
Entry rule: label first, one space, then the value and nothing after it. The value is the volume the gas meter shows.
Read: 658100 ft³
